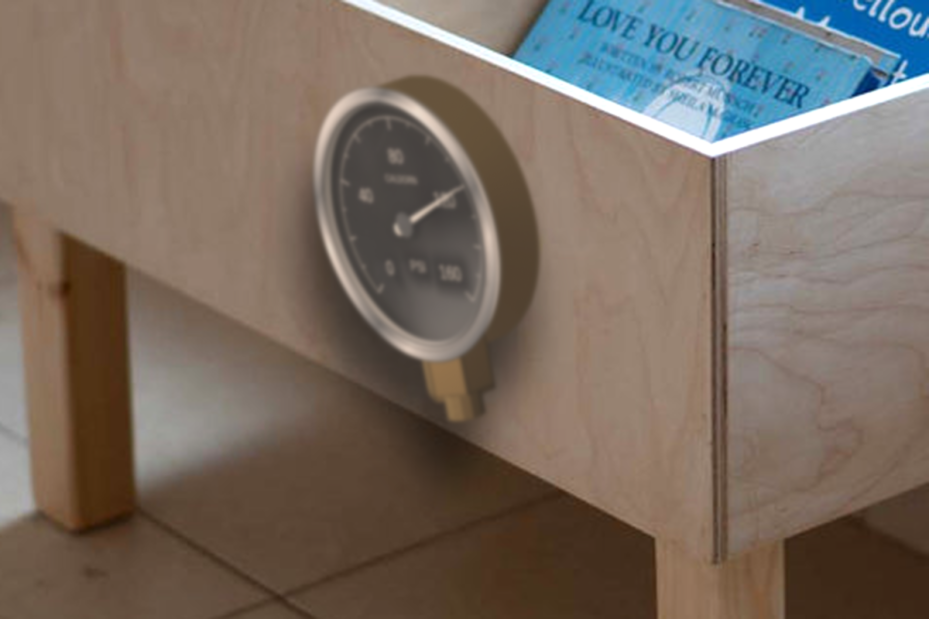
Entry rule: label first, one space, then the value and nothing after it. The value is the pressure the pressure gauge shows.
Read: 120 psi
